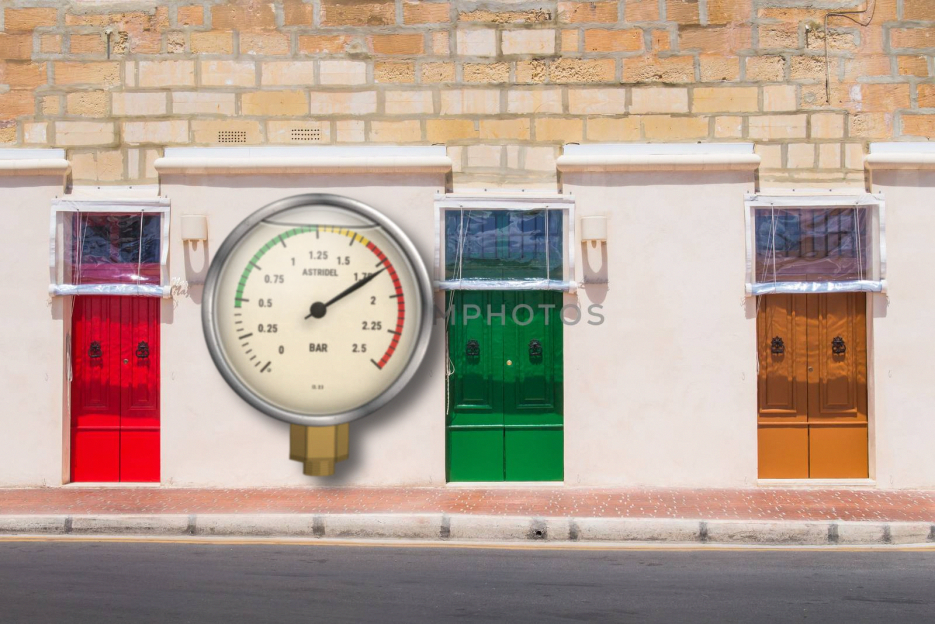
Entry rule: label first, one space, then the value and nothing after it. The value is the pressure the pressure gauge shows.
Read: 1.8 bar
